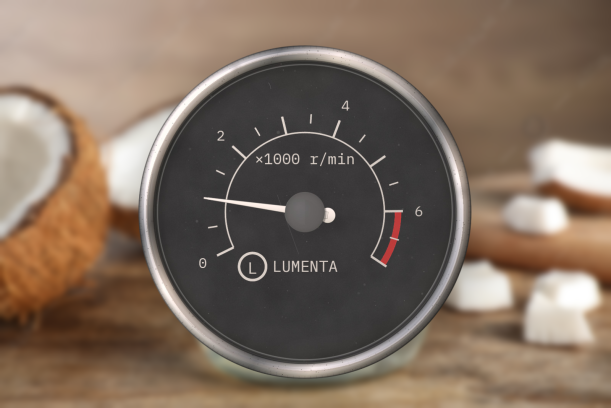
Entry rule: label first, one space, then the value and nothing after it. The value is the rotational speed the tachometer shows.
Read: 1000 rpm
